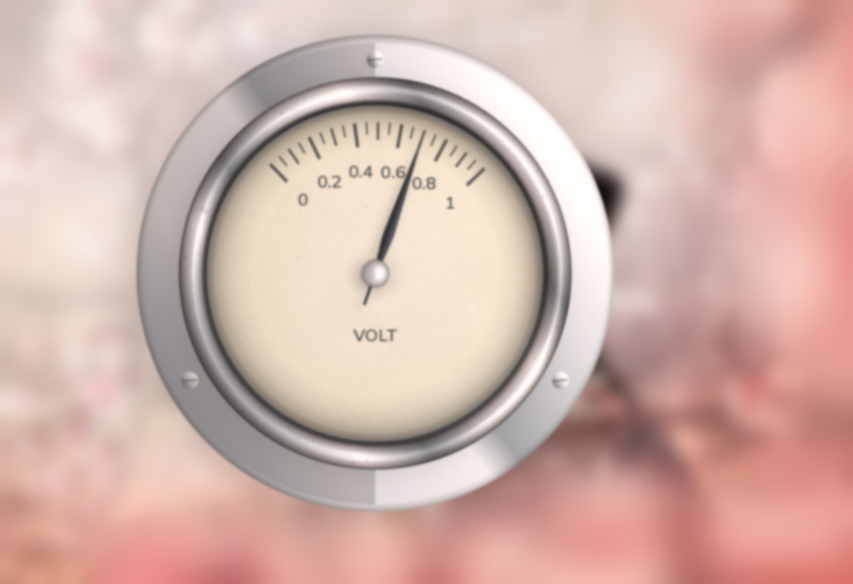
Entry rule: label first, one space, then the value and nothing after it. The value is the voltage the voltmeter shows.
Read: 0.7 V
